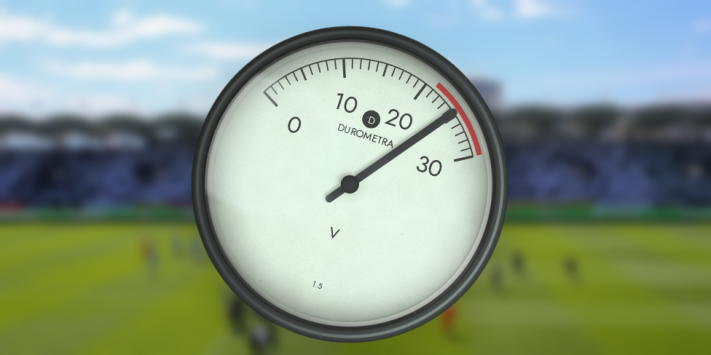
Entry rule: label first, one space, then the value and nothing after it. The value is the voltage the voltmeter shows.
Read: 24.5 V
